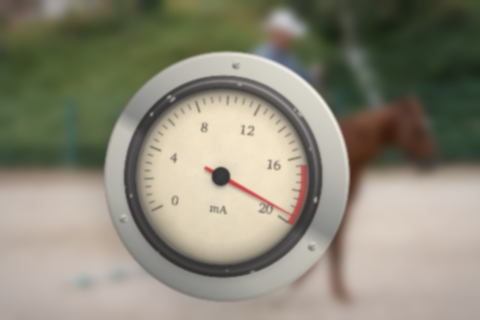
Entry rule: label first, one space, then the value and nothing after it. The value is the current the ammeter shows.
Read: 19.5 mA
